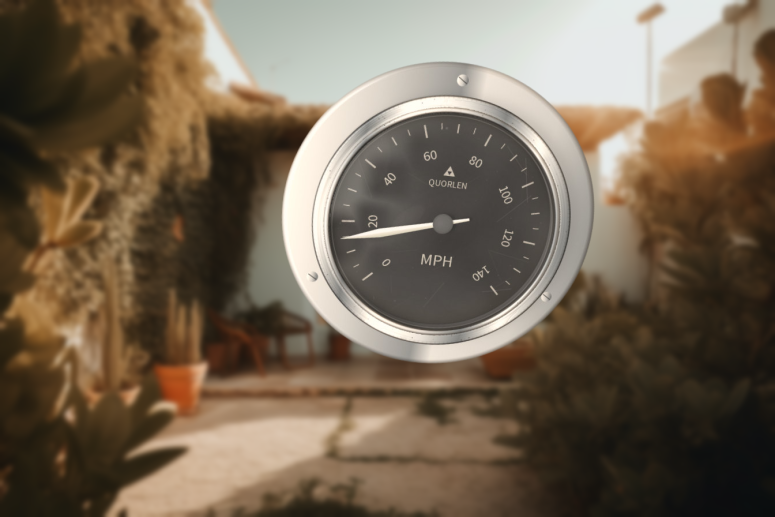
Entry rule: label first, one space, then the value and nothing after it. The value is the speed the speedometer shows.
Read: 15 mph
